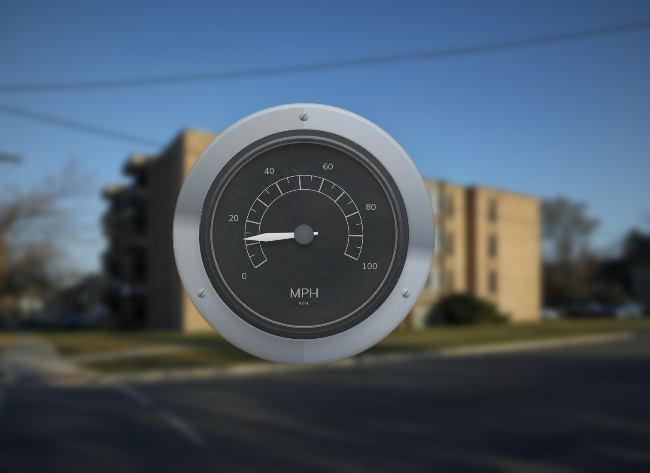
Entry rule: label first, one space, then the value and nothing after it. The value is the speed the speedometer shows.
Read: 12.5 mph
